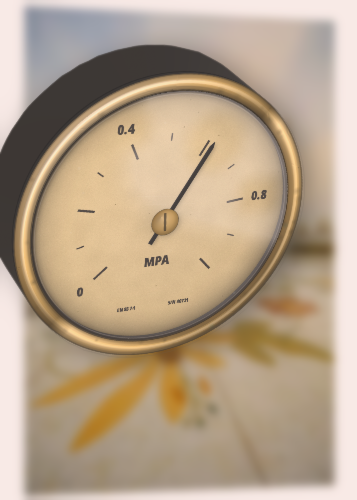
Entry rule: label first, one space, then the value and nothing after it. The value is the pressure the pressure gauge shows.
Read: 0.6 MPa
